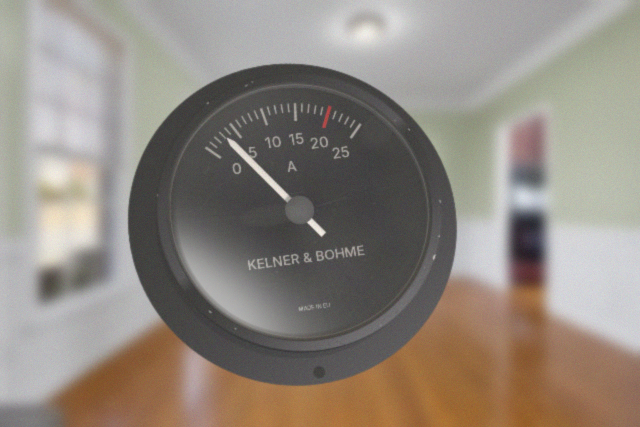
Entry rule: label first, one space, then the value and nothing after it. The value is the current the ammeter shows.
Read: 3 A
